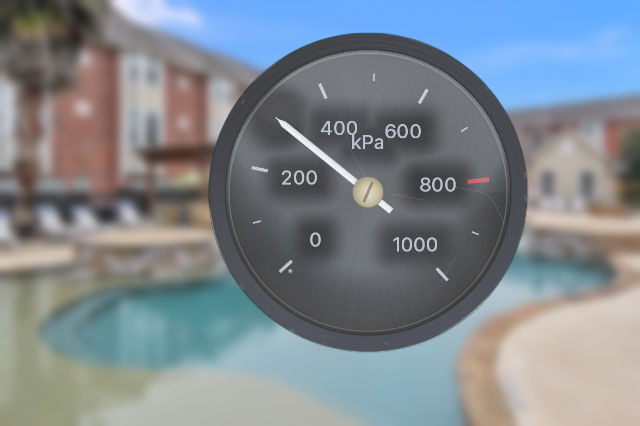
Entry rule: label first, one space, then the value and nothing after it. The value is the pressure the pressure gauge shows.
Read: 300 kPa
